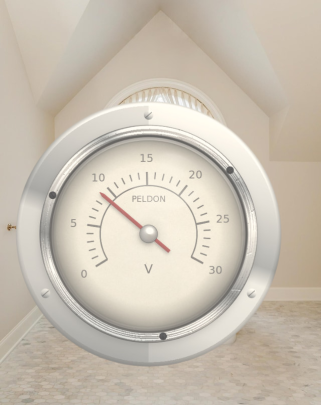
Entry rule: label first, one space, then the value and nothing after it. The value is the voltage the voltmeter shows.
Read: 9 V
